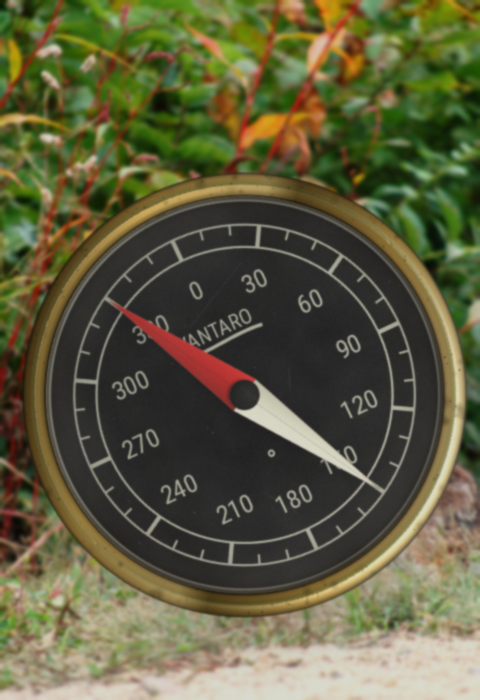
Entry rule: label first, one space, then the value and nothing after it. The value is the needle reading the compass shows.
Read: 330 °
